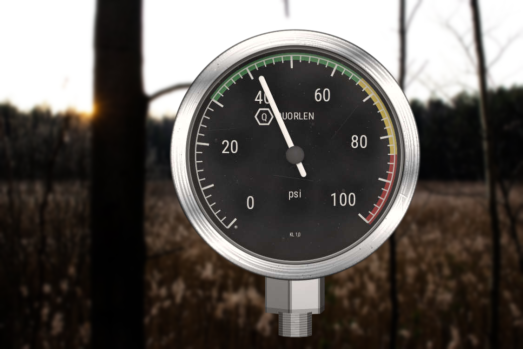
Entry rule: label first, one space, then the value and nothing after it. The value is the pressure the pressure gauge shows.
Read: 42 psi
